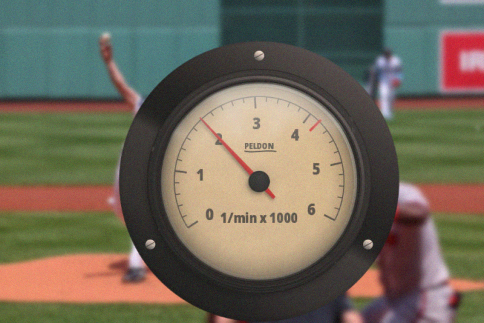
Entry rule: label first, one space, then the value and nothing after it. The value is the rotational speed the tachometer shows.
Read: 2000 rpm
